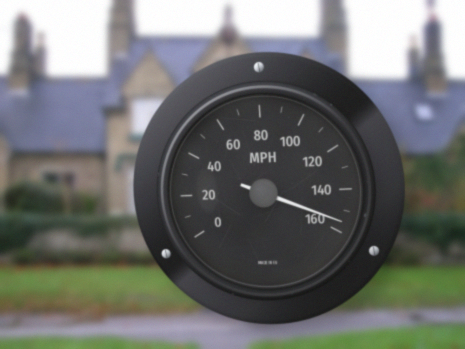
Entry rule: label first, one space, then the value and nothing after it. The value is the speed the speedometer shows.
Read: 155 mph
